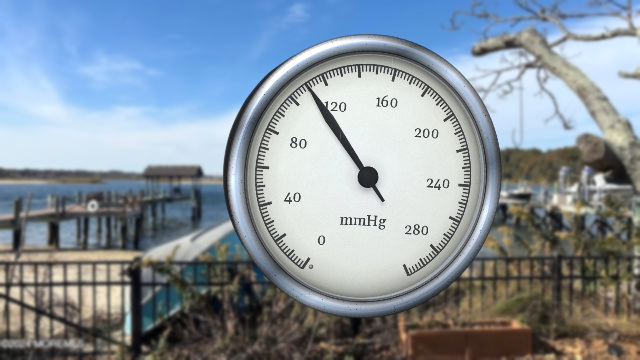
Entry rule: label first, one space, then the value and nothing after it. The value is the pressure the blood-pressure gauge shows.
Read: 110 mmHg
